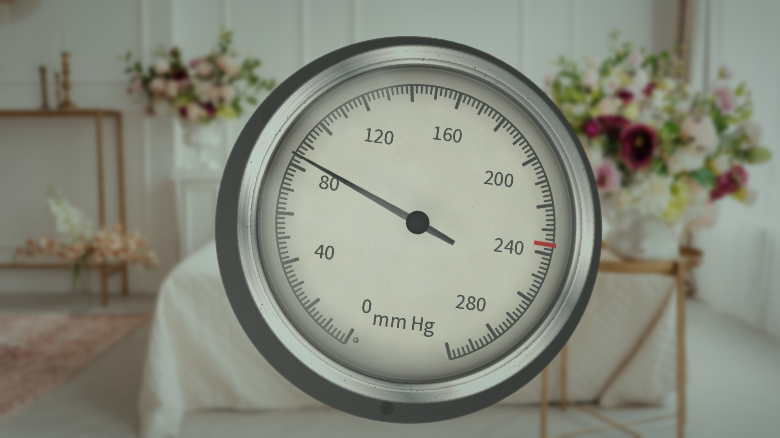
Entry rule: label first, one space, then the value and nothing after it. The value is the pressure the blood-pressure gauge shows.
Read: 84 mmHg
